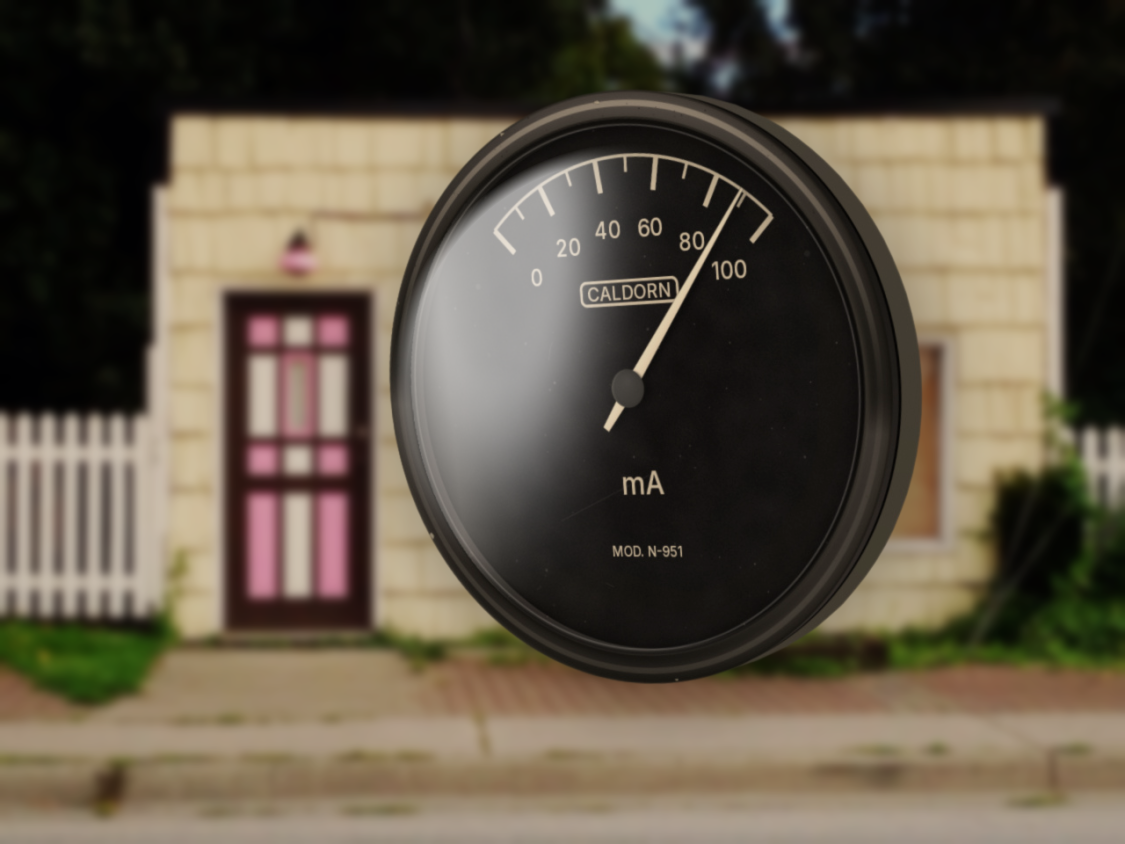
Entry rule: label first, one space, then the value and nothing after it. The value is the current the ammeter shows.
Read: 90 mA
